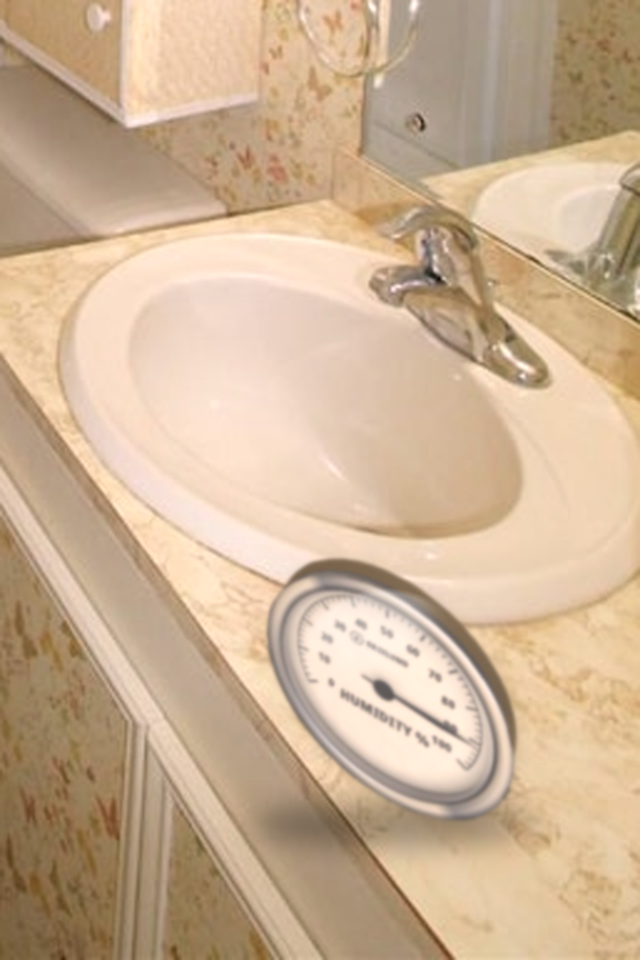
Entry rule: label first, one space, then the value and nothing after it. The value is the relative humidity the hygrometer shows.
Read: 90 %
